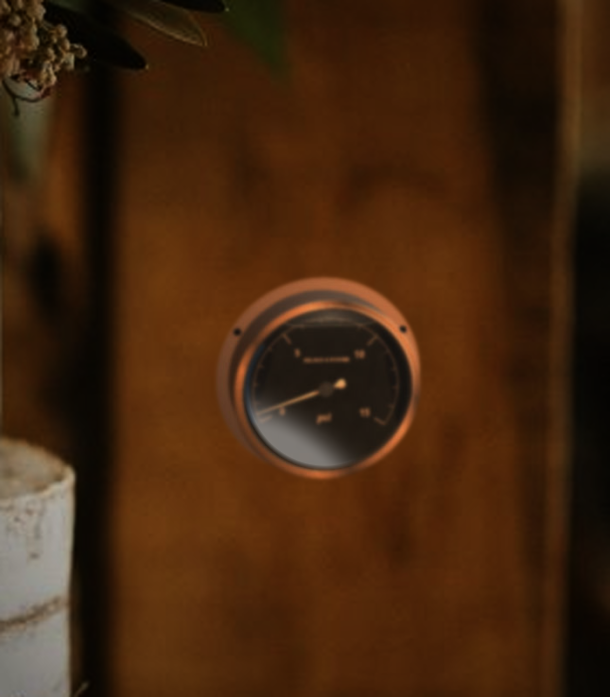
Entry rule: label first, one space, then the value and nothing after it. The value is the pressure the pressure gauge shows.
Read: 0.5 psi
